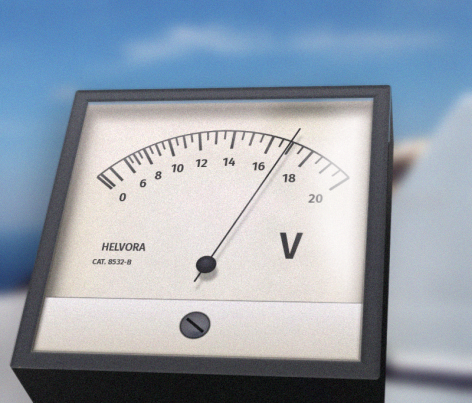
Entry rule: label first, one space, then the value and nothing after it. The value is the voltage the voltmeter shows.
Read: 17 V
